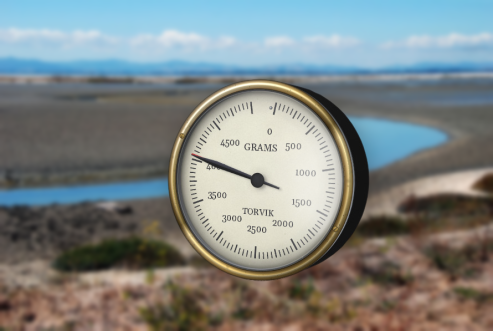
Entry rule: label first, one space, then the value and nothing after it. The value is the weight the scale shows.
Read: 4050 g
